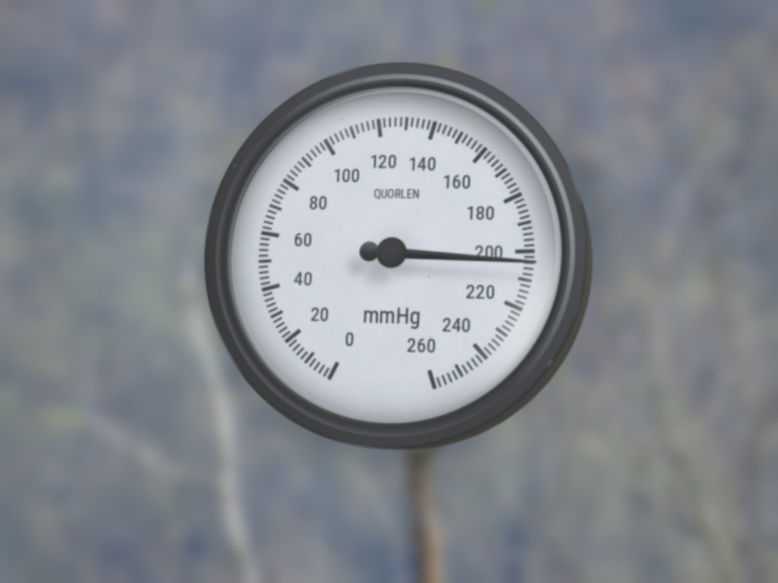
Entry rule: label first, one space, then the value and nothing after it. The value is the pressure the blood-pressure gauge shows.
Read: 204 mmHg
